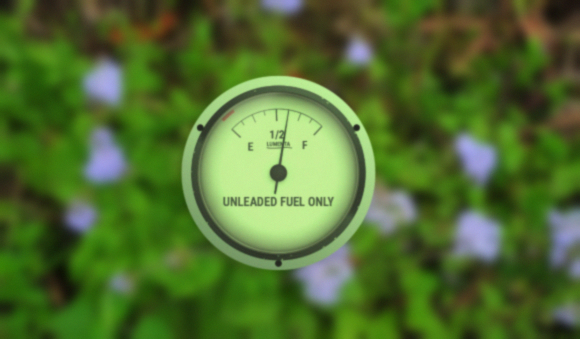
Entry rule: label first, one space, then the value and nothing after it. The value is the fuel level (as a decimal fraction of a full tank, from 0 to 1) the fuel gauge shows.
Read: 0.625
